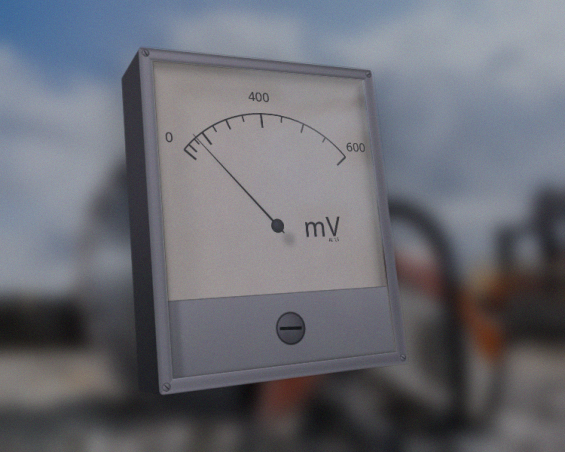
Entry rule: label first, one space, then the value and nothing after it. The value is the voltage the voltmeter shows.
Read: 150 mV
